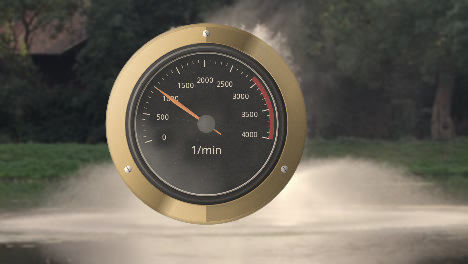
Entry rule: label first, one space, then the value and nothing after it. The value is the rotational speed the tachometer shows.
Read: 1000 rpm
